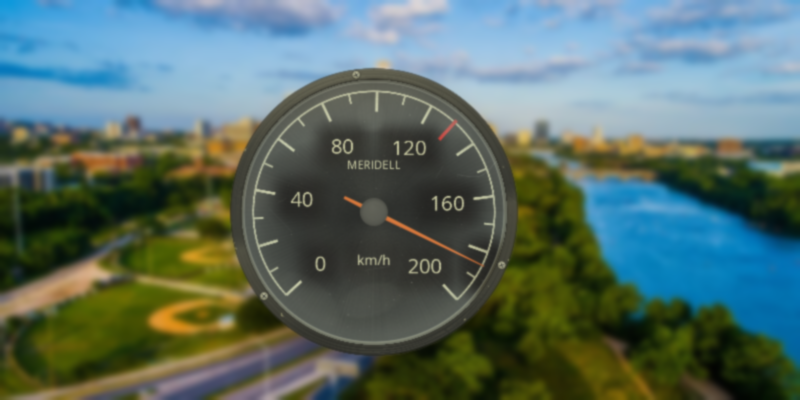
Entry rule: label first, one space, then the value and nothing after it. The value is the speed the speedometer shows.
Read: 185 km/h
